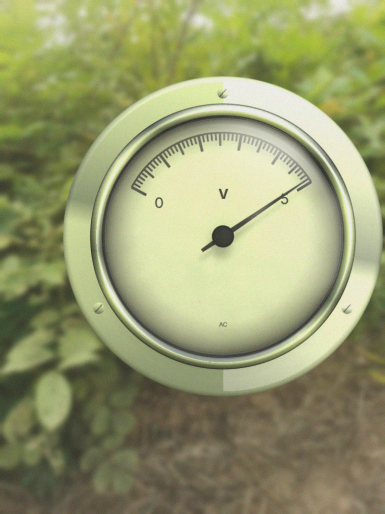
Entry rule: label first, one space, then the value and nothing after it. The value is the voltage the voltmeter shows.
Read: 4.9 V
